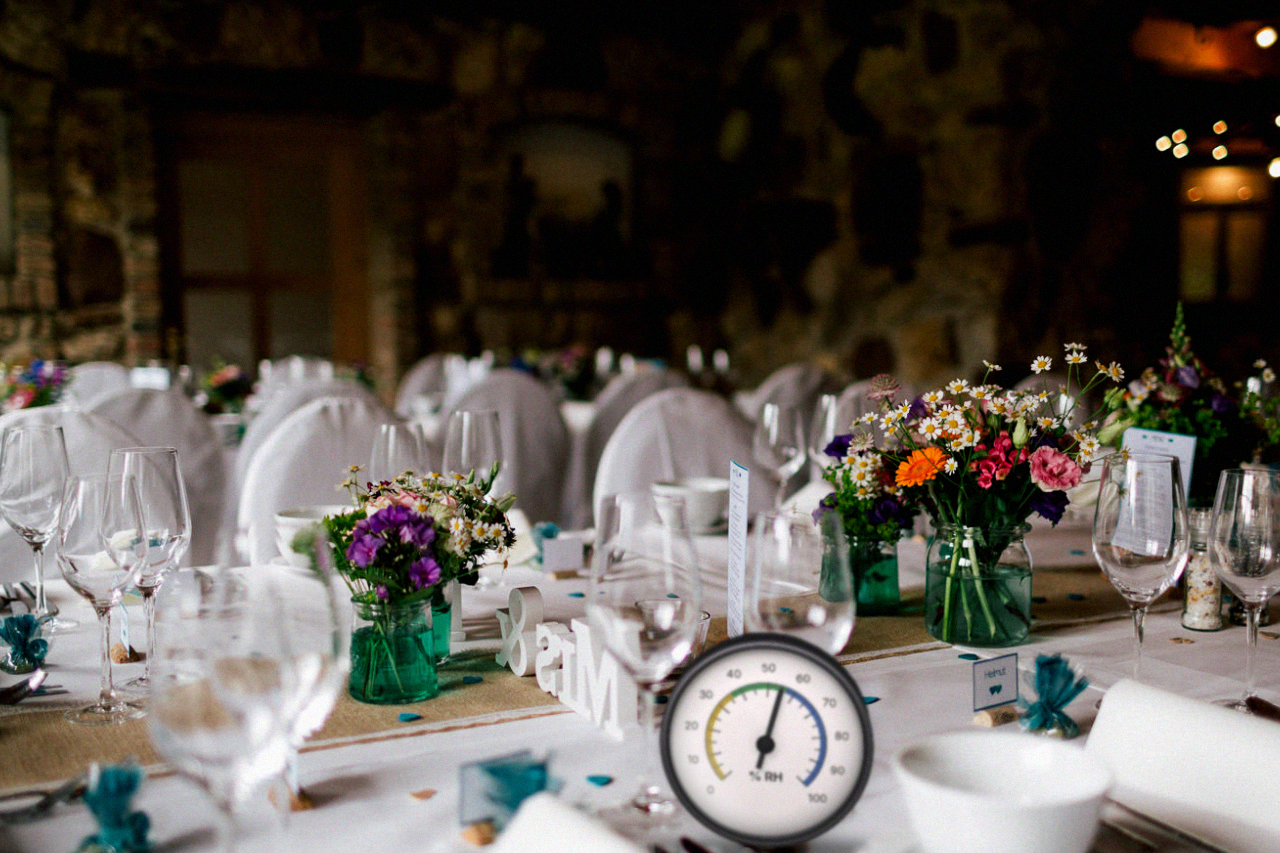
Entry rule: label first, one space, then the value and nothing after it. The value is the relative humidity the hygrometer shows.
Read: 55 %
